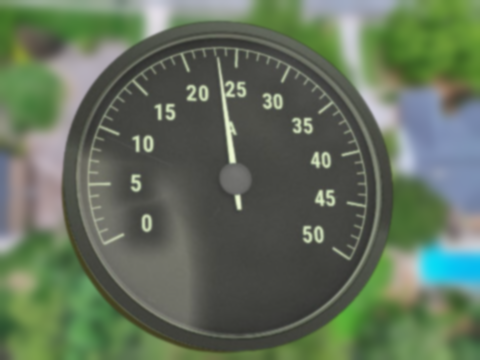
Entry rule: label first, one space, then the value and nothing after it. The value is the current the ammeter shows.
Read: 23 A
